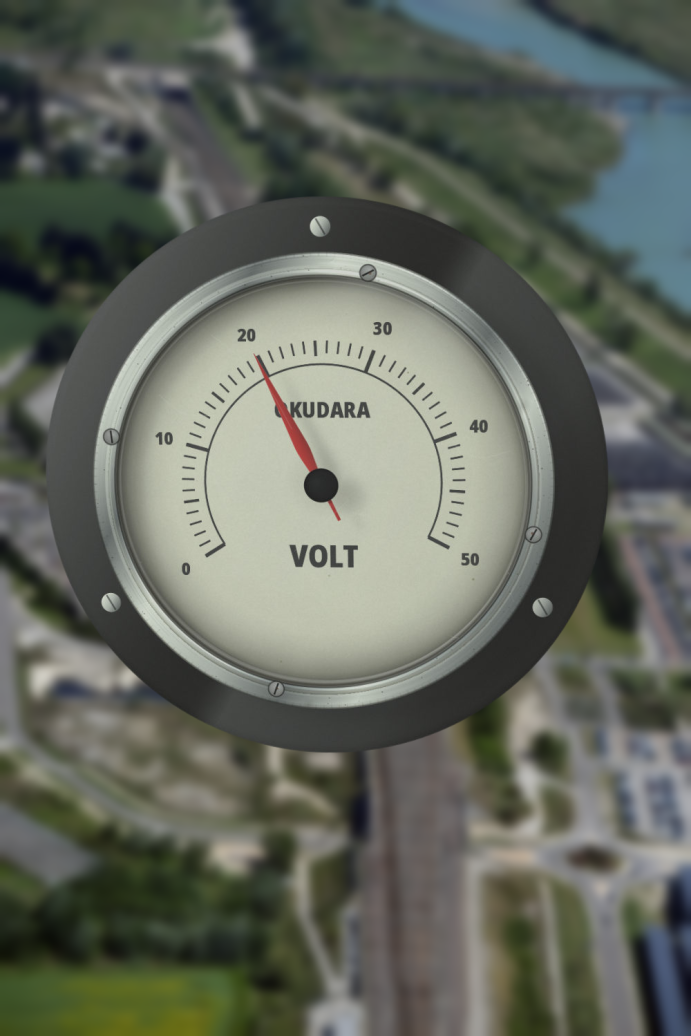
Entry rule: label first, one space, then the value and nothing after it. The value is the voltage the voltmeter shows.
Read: 20 V
